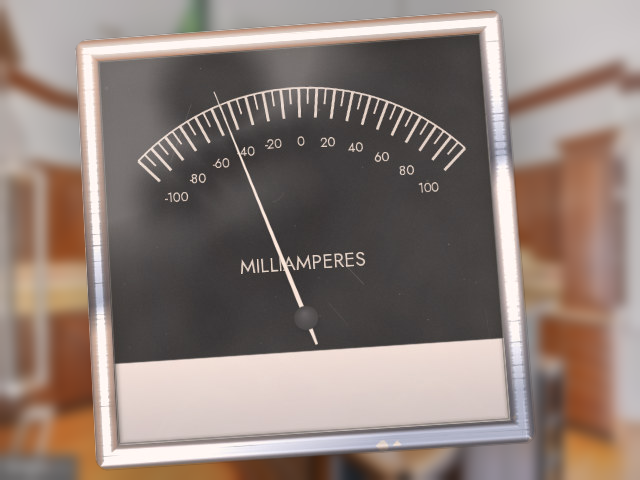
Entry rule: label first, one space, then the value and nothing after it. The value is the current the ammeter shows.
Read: -45 mA
